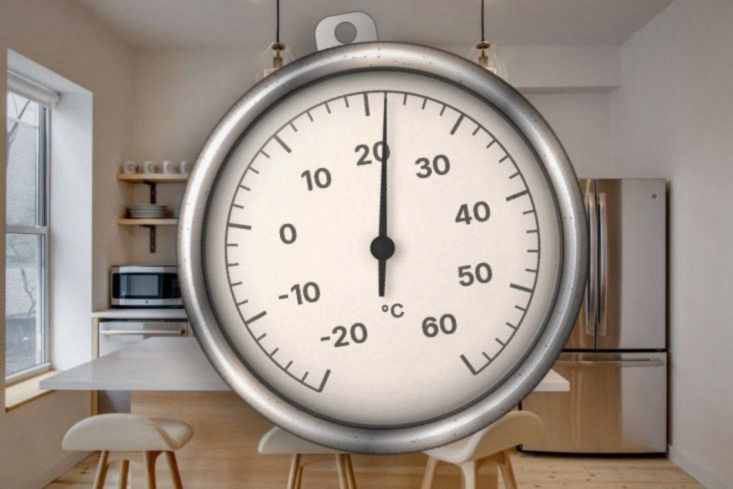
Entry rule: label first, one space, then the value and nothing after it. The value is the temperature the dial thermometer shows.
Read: 22 °C
